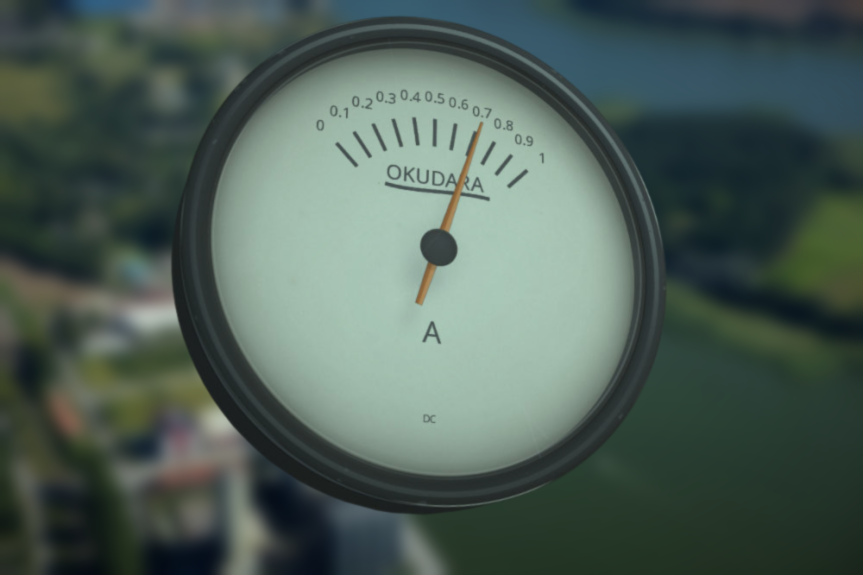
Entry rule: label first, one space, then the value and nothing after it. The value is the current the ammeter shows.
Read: 0.7 A
